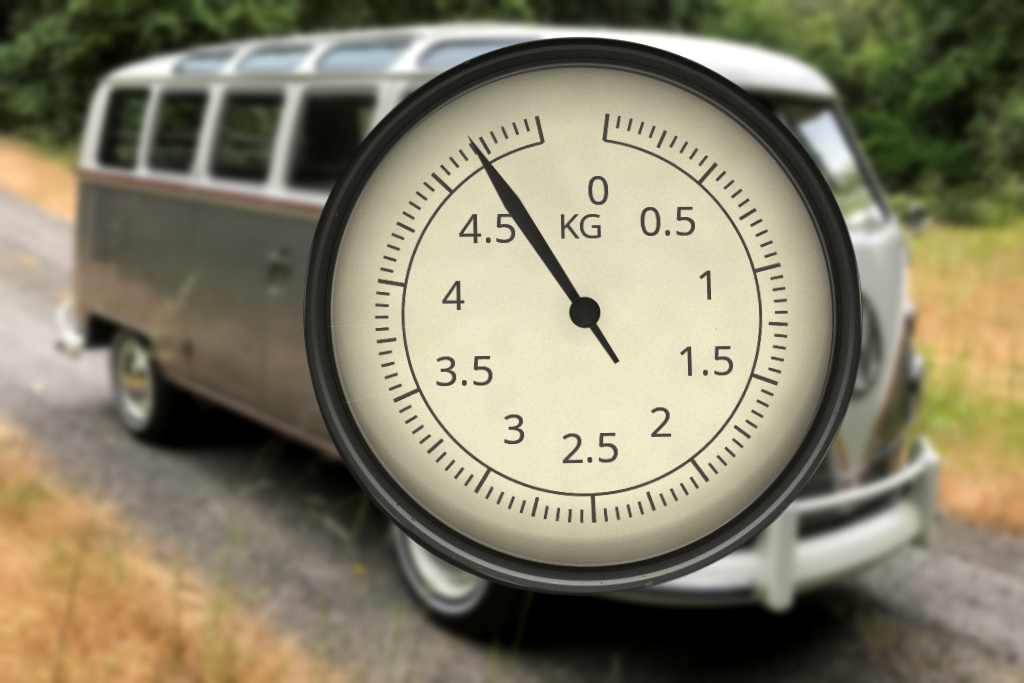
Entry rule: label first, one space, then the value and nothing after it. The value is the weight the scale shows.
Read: 4.7 kg
